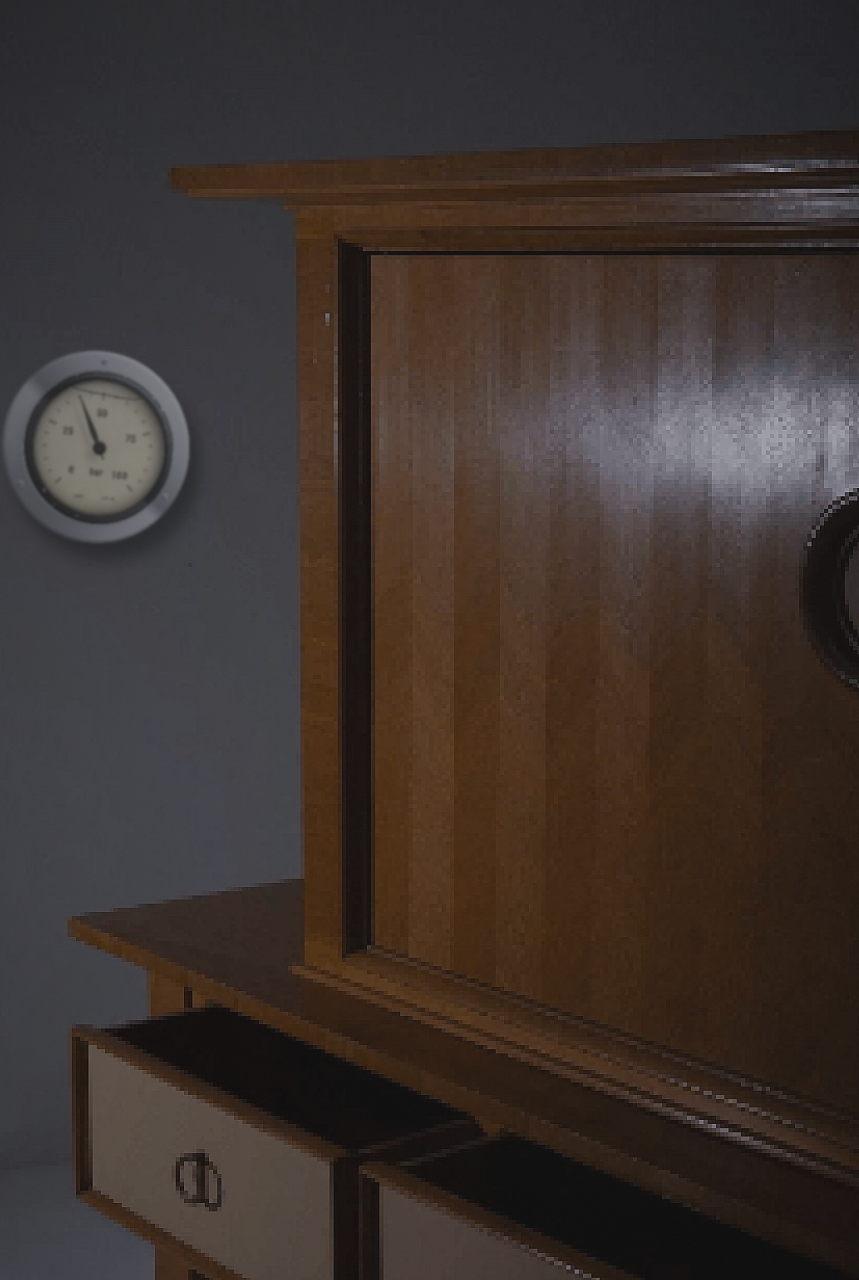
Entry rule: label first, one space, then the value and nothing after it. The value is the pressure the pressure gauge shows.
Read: 40 bar
